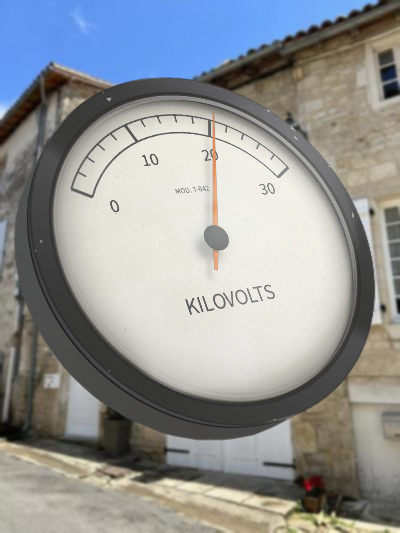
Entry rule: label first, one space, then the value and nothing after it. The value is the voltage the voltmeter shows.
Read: 20 kV
